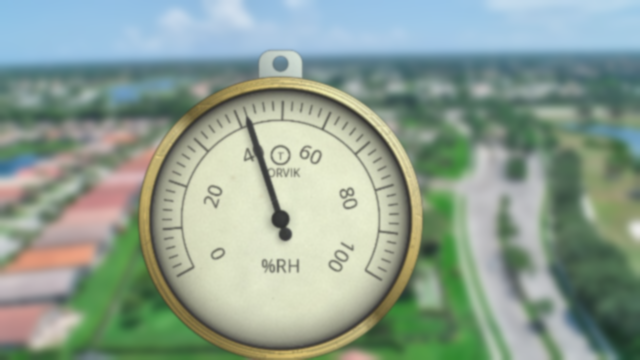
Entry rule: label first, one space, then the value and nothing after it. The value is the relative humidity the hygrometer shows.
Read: 42 %
